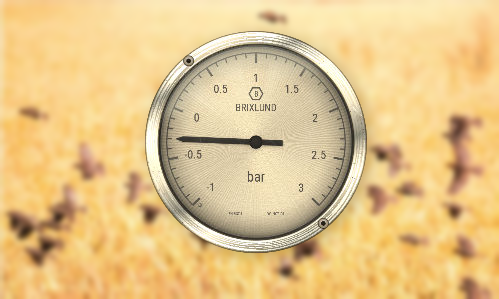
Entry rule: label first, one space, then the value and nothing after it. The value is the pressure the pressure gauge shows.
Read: -0.3 bar
